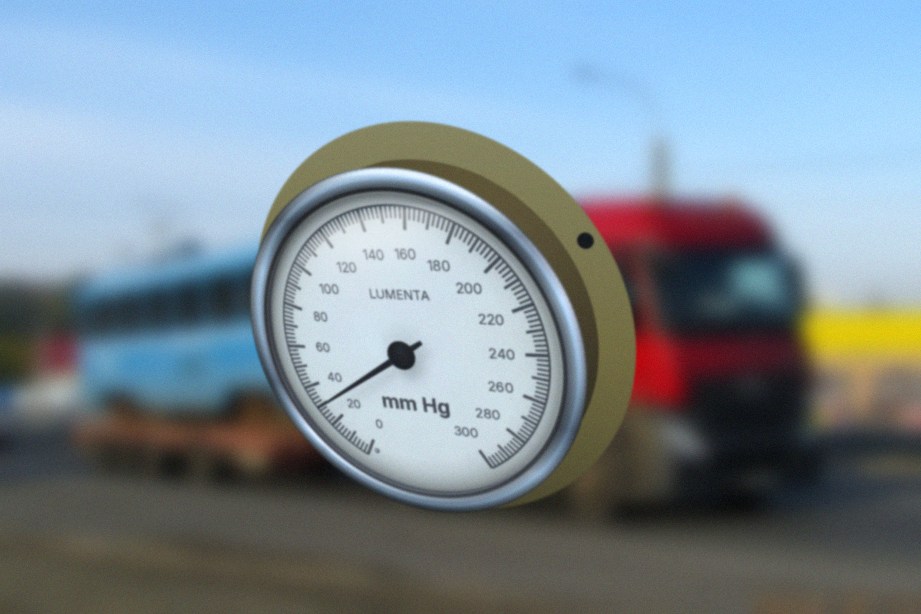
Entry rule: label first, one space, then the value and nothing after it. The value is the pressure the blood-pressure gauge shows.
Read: 30 mmHg
